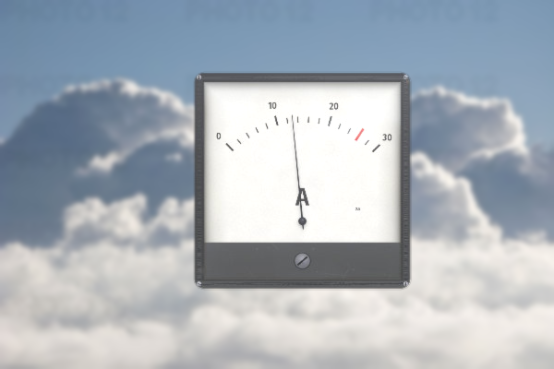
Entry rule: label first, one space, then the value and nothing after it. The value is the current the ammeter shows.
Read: 13 A
